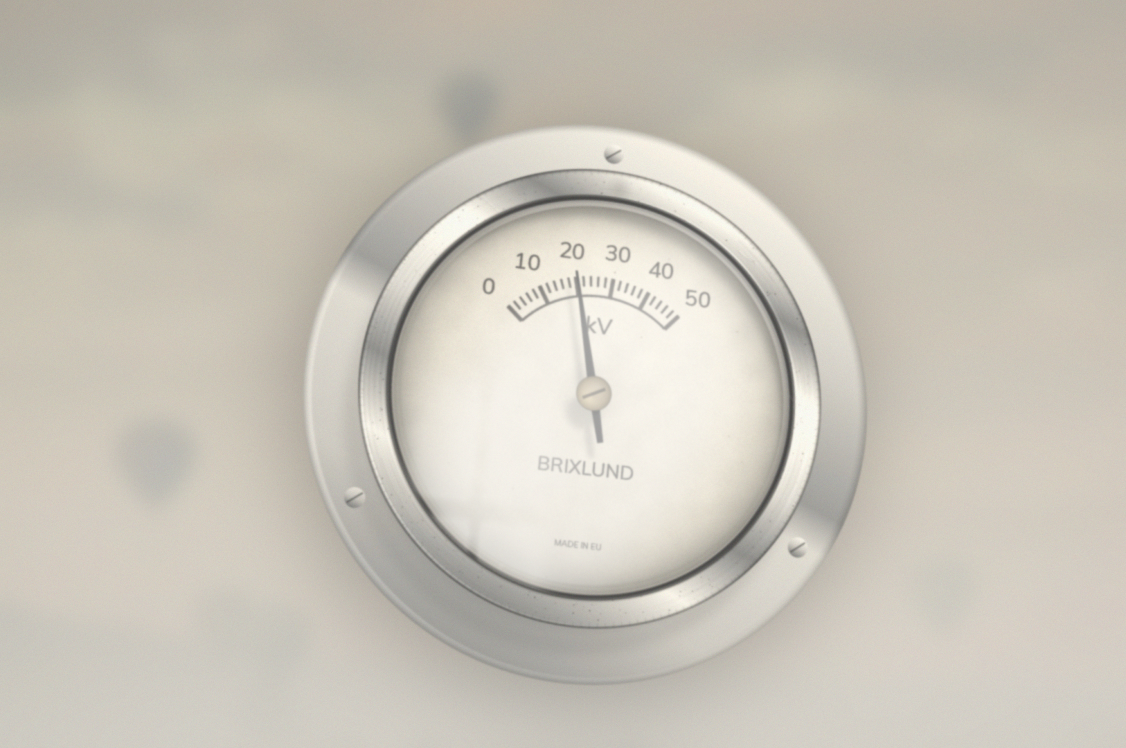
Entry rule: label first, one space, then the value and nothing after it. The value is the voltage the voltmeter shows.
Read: 20 kV
